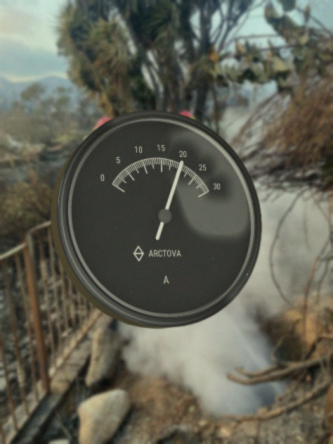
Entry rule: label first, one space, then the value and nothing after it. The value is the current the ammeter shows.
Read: 20 A
